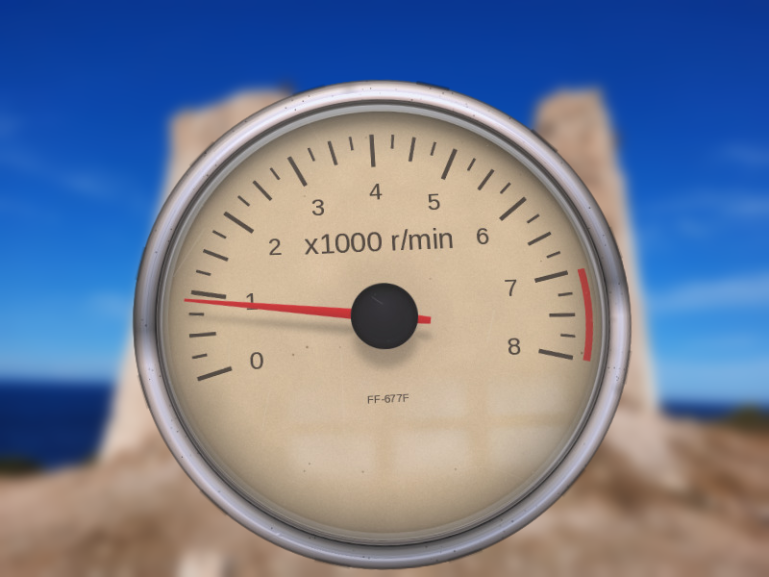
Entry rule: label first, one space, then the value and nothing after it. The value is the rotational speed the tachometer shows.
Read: 875 rpm
